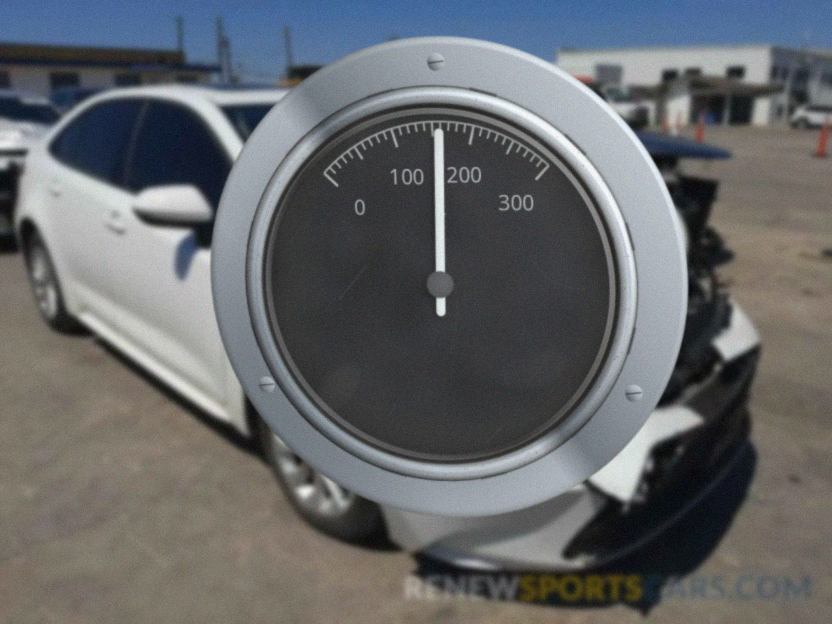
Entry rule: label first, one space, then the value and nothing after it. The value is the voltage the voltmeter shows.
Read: 160 V
